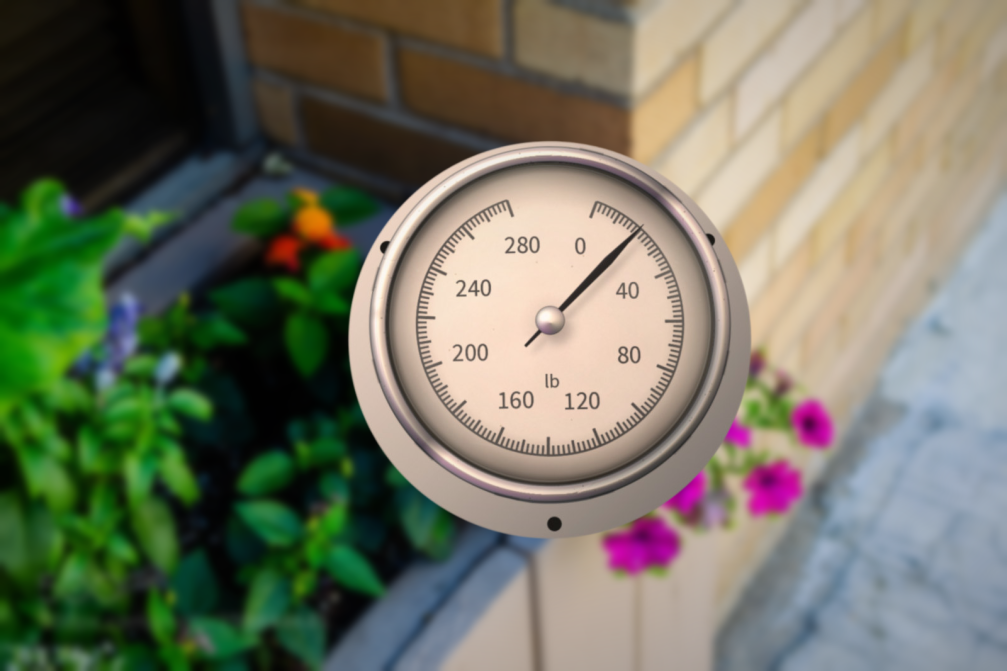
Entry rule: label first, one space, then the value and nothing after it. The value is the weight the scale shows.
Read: 20 lb
